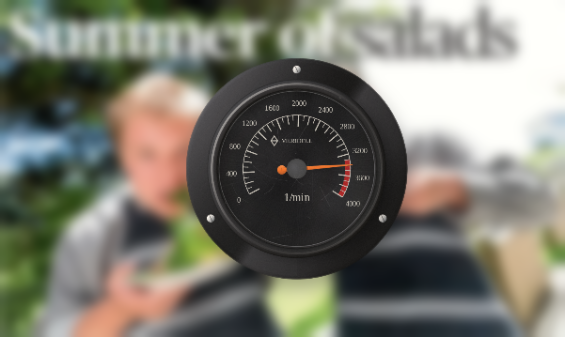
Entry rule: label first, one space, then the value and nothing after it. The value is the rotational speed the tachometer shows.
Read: 3400 rpm
